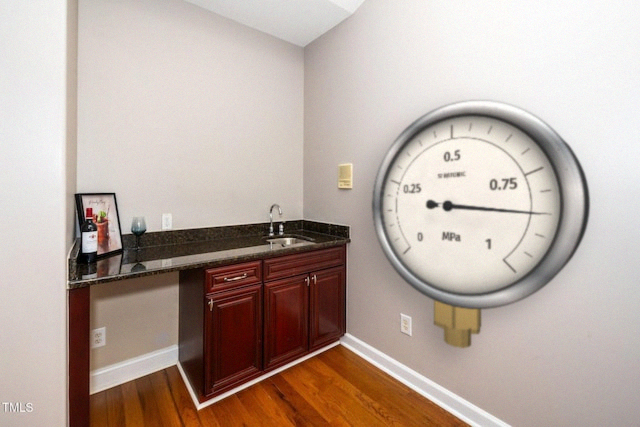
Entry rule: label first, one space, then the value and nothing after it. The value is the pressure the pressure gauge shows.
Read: 0.85 MPa
